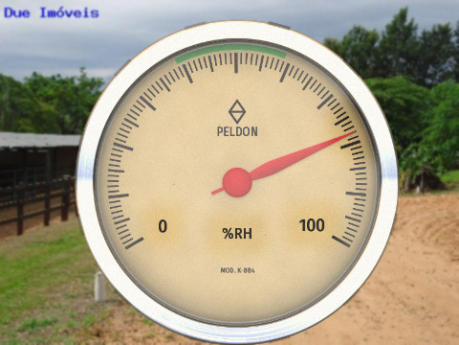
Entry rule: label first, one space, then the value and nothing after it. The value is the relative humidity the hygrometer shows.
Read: 78 %
